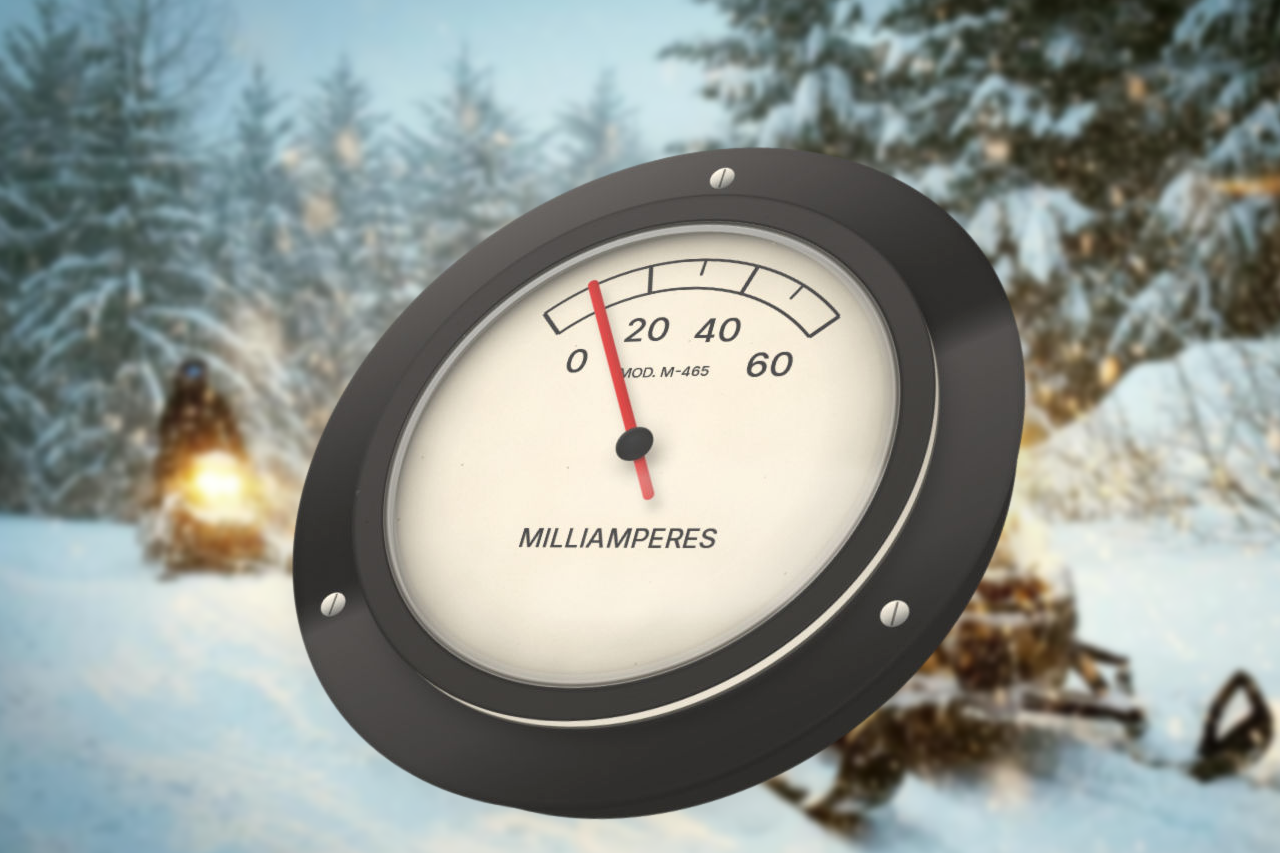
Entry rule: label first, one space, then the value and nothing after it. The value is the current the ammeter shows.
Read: 10 mA
